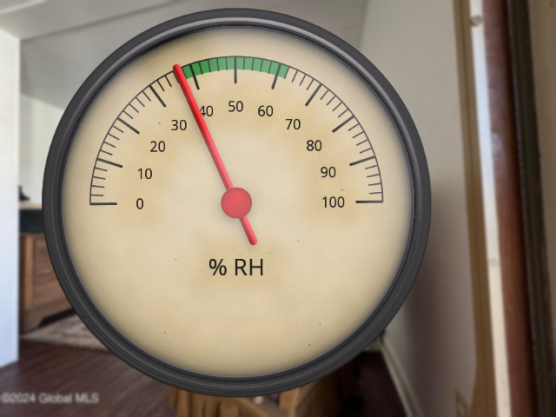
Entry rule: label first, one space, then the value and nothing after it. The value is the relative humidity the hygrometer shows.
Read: 37 %
